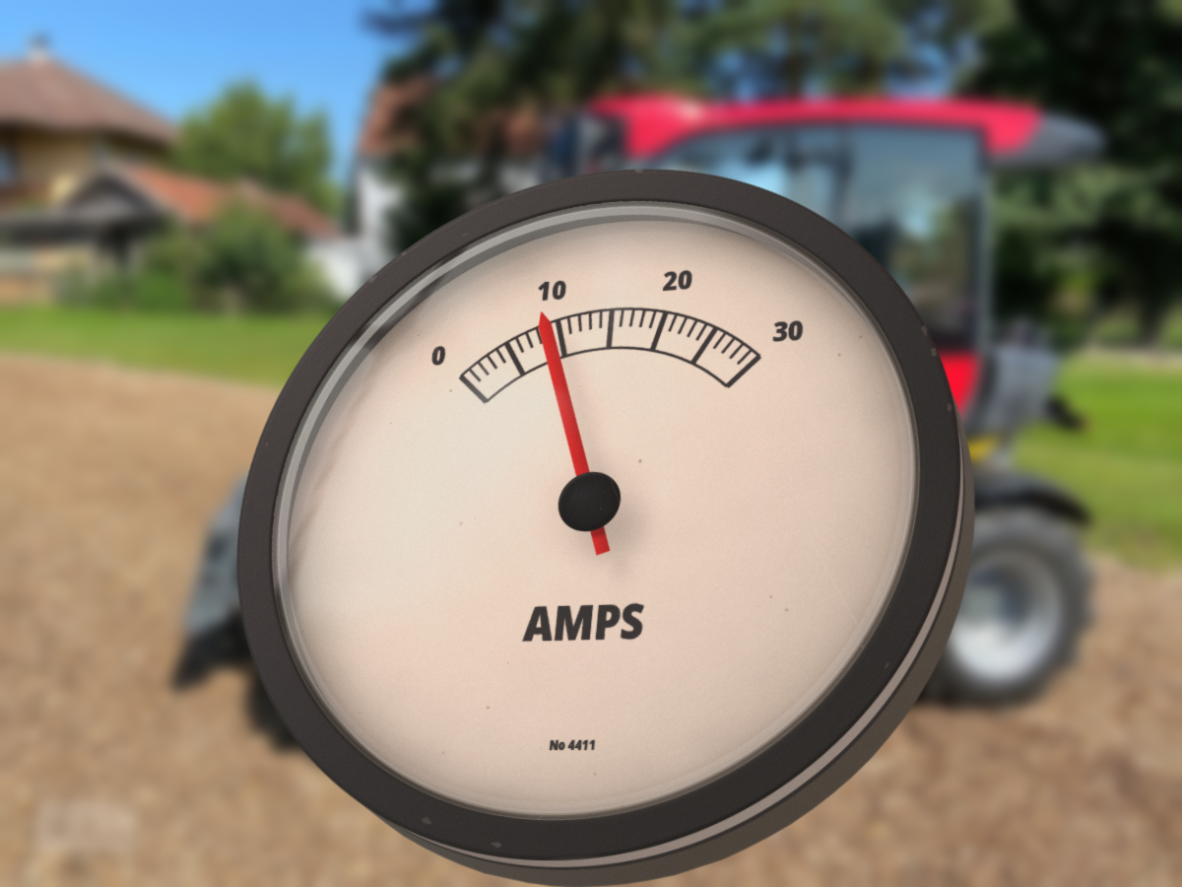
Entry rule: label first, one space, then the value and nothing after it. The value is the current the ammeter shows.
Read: 9 A
